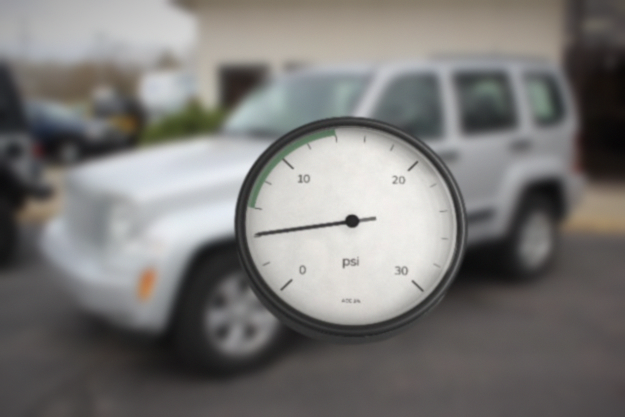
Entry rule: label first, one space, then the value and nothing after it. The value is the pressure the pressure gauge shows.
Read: 4 psi
